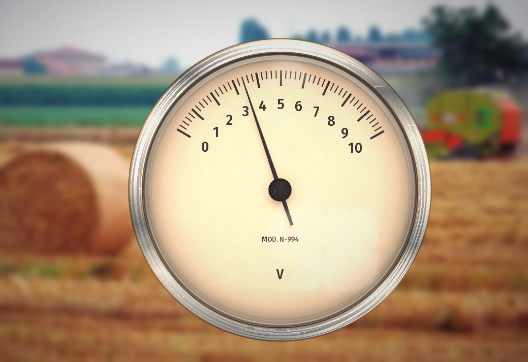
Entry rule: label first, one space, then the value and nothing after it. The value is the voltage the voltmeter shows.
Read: 3.4 V
